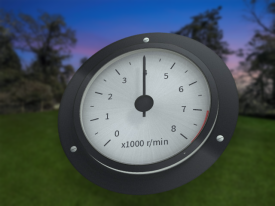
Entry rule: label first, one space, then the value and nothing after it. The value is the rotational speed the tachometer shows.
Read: 4000 rpm
